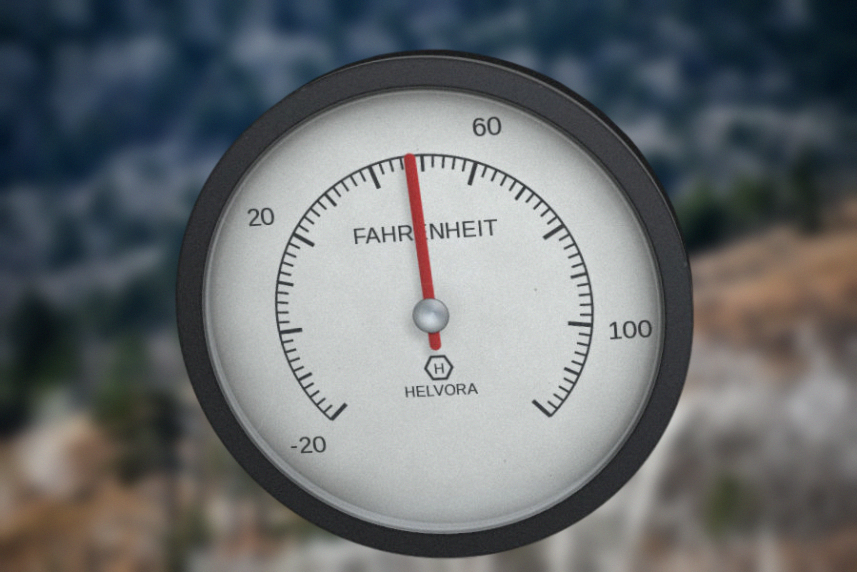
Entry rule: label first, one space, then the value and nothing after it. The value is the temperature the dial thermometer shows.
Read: 48 °F
